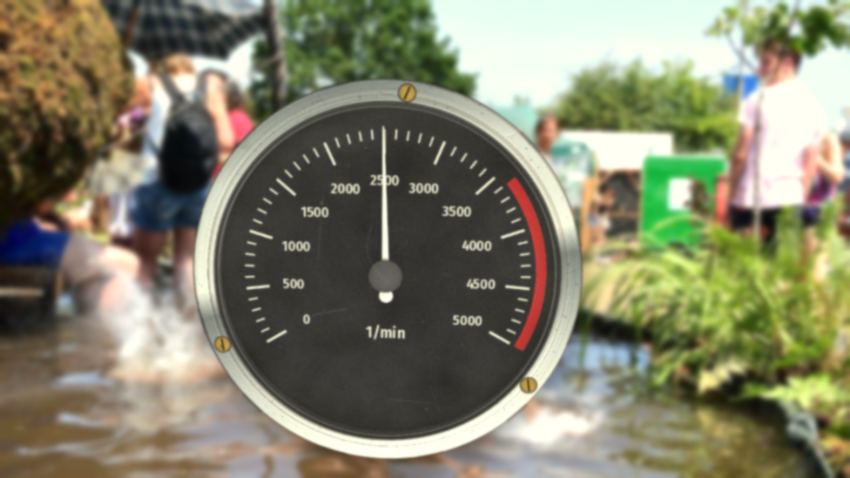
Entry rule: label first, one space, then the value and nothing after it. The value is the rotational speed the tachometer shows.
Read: 2500 rpm
